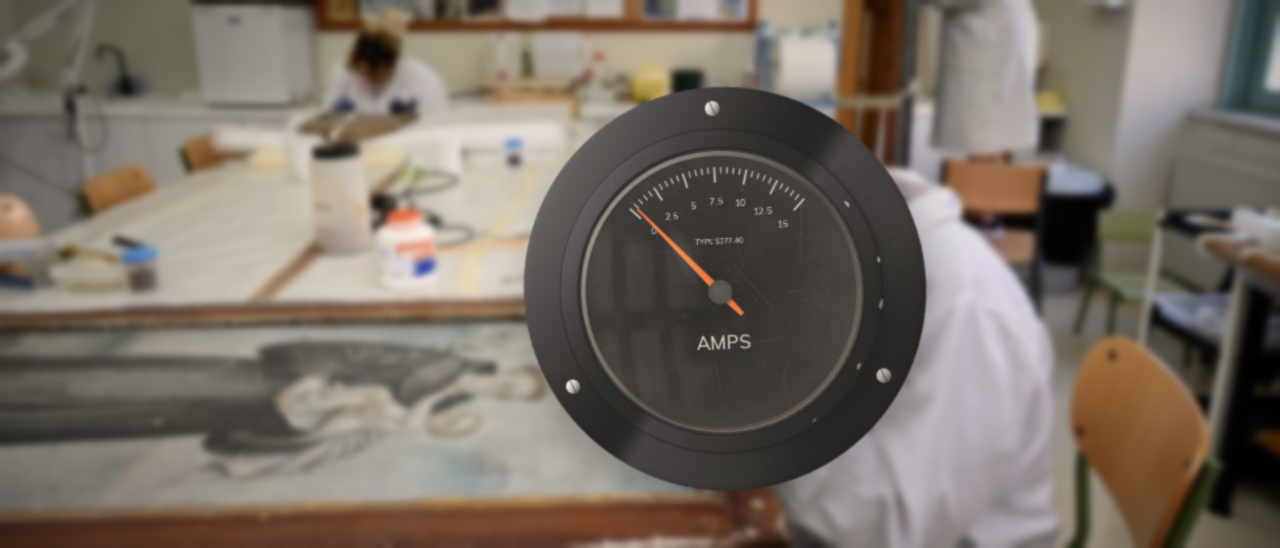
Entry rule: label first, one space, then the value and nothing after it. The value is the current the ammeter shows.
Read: 0.5 A
